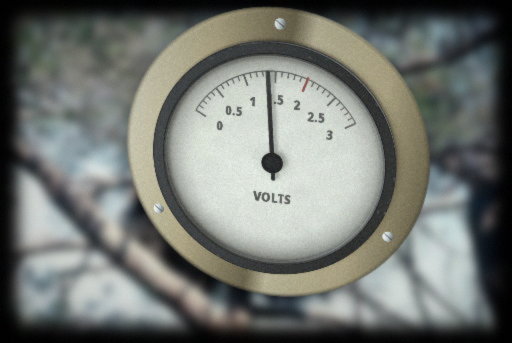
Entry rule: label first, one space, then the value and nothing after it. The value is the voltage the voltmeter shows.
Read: 1.4 V
